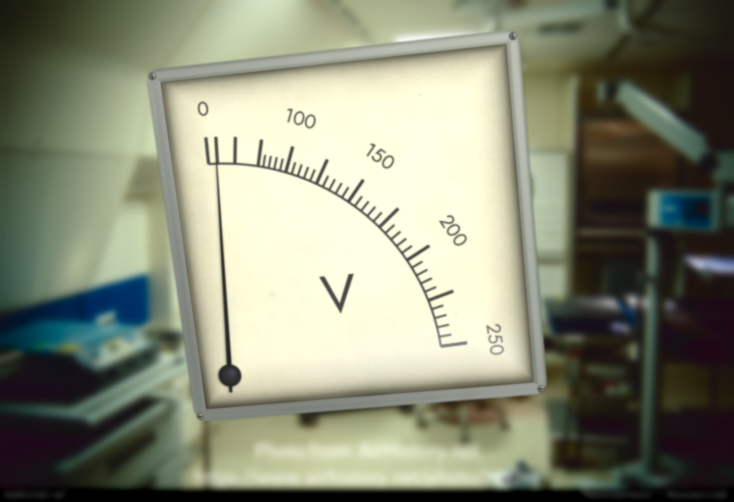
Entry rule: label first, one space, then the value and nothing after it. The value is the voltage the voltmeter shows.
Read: 25 V
